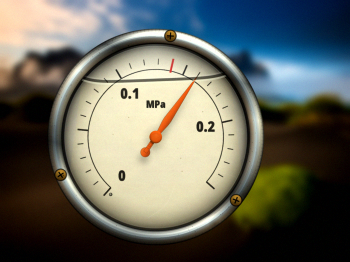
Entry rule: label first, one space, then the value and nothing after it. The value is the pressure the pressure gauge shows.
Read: 0.16 MPa
